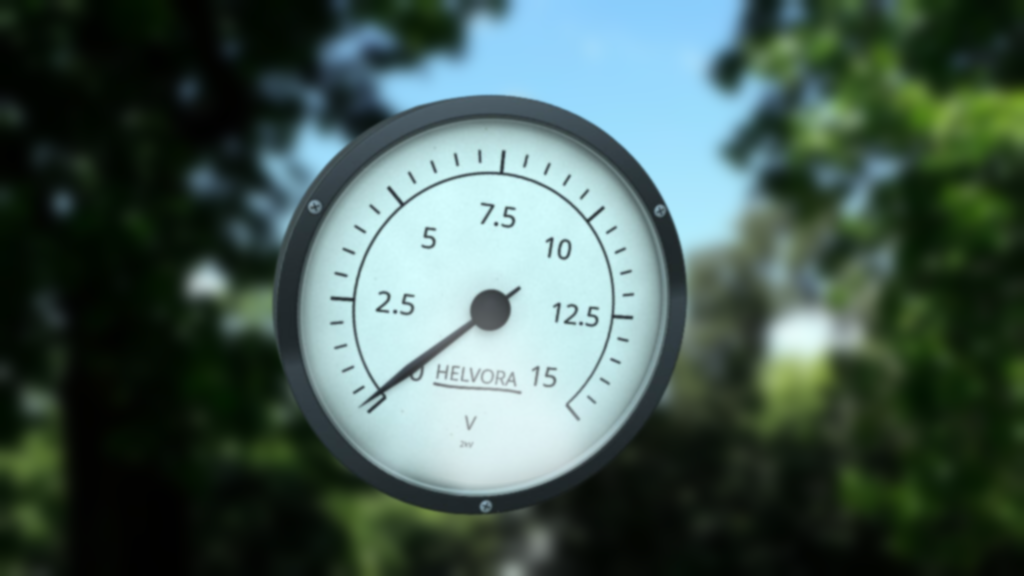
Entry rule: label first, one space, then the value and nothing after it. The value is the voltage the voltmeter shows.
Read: 0.25 V
